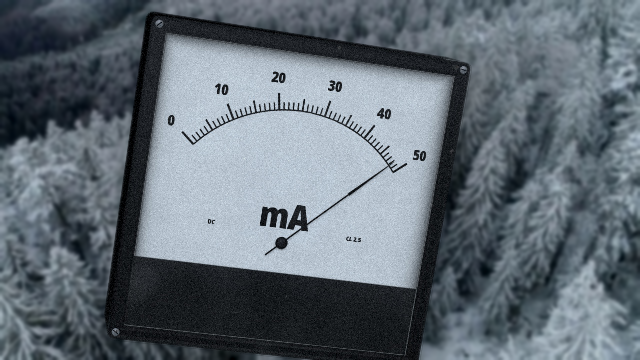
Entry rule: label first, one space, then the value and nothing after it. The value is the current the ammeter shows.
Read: 48 mA
